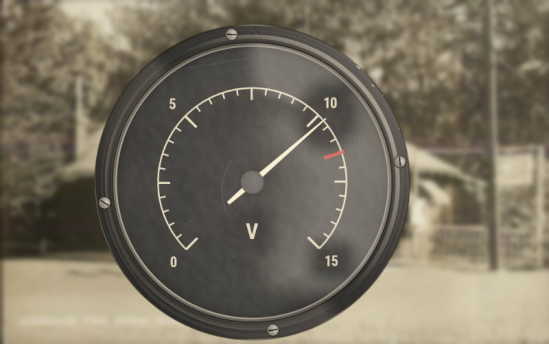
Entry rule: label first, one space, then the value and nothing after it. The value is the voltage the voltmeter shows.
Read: 10.25 V
